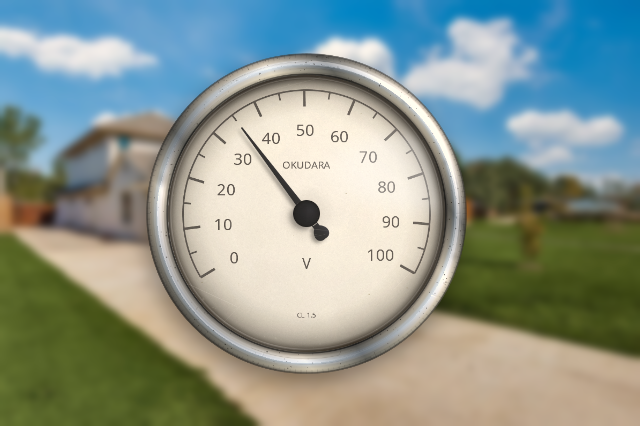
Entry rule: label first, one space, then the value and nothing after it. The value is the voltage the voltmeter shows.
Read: 35 V
